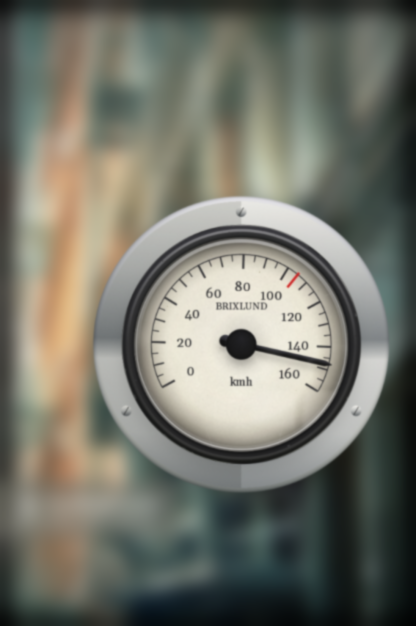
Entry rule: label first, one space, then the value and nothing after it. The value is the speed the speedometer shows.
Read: 147.5 km/h
